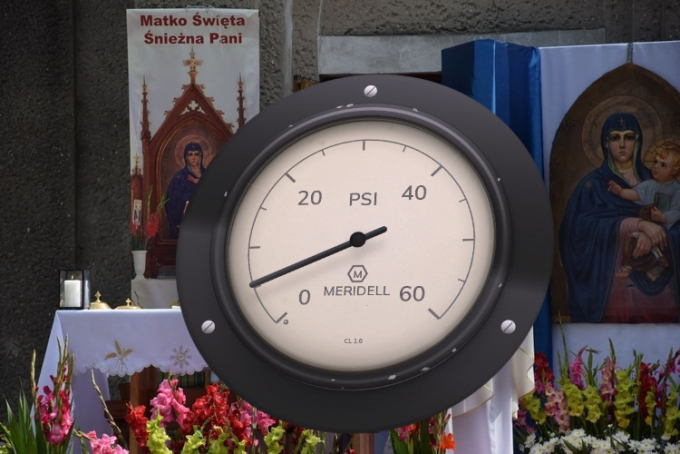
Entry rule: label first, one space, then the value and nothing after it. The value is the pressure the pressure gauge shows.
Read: 5 psi
